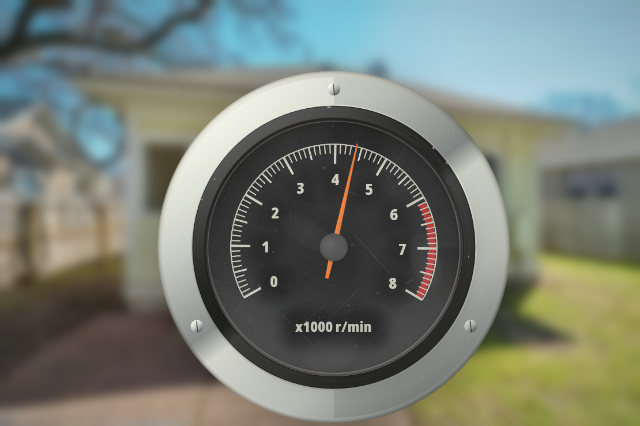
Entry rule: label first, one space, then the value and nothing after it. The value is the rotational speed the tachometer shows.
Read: 4400 rpm
